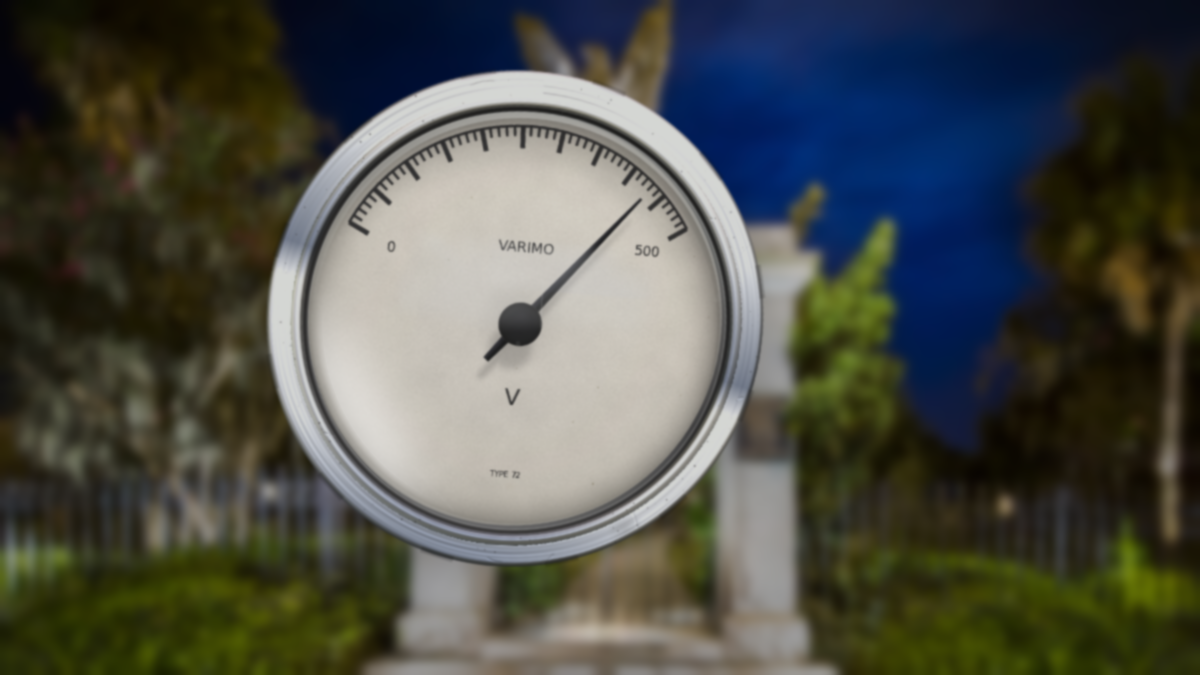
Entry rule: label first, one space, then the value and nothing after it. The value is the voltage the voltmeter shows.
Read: 430 V
